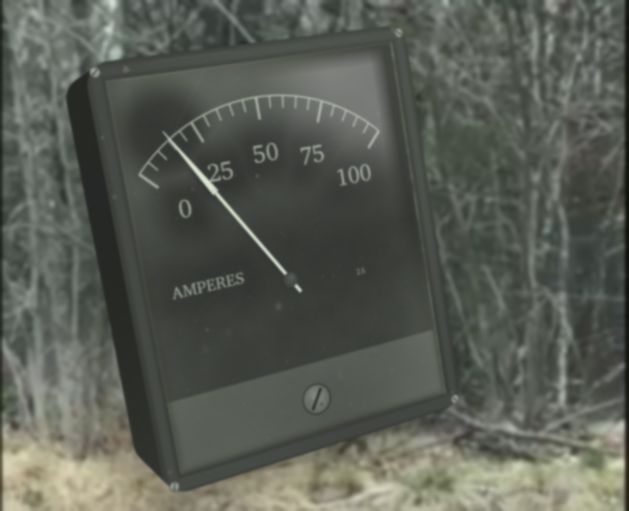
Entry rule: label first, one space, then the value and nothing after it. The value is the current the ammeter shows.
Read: 15 A
